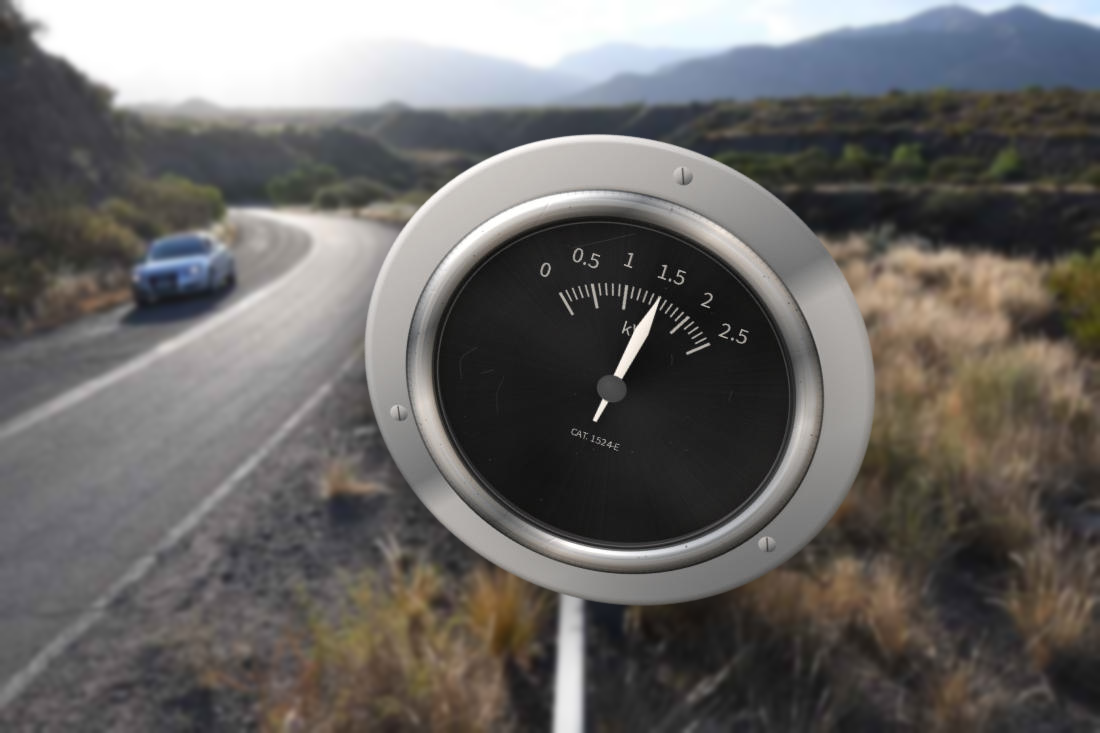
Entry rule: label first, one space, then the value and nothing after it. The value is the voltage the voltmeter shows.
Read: 1.5 kV
